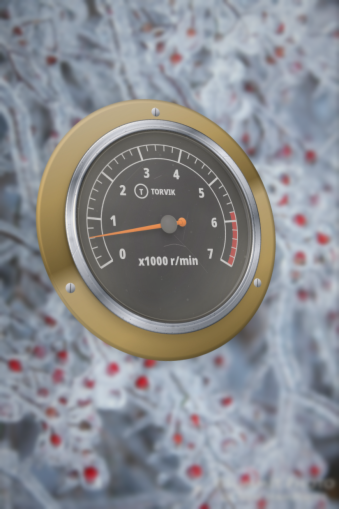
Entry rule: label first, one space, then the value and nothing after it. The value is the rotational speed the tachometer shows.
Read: 600 rpm
